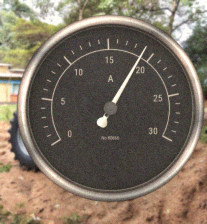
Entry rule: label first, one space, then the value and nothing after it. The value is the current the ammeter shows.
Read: 19 A
